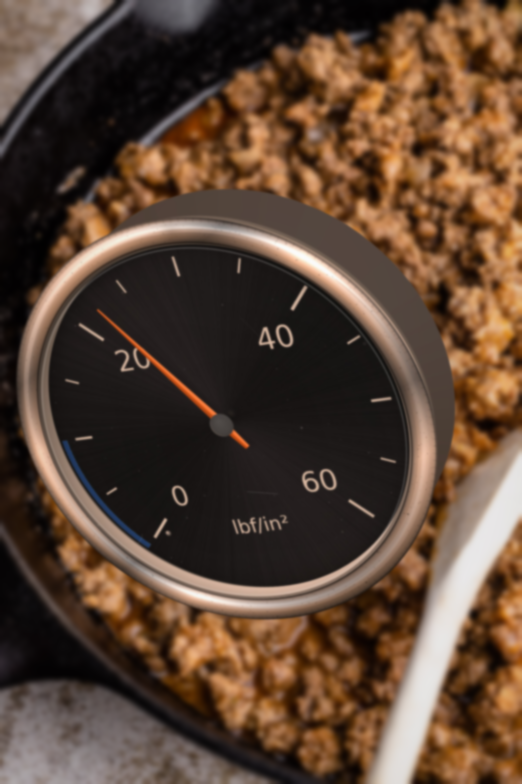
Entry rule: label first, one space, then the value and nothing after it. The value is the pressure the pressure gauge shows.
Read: 22.5 psi
